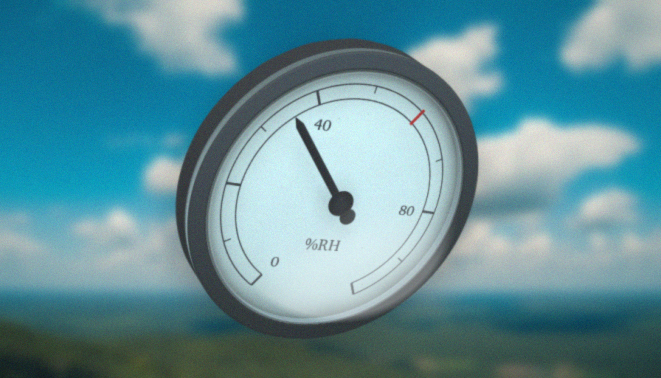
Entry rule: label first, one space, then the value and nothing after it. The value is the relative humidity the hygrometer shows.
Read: 35 %
